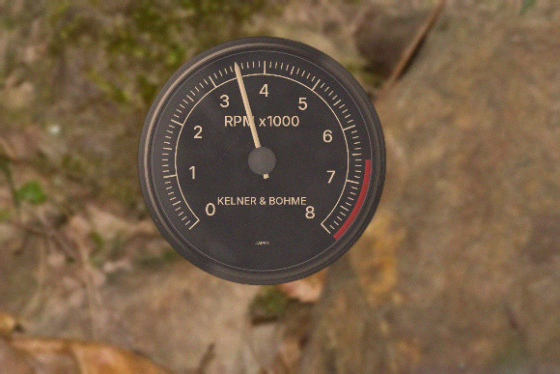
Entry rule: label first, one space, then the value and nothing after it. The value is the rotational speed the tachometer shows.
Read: 3500 rpm
